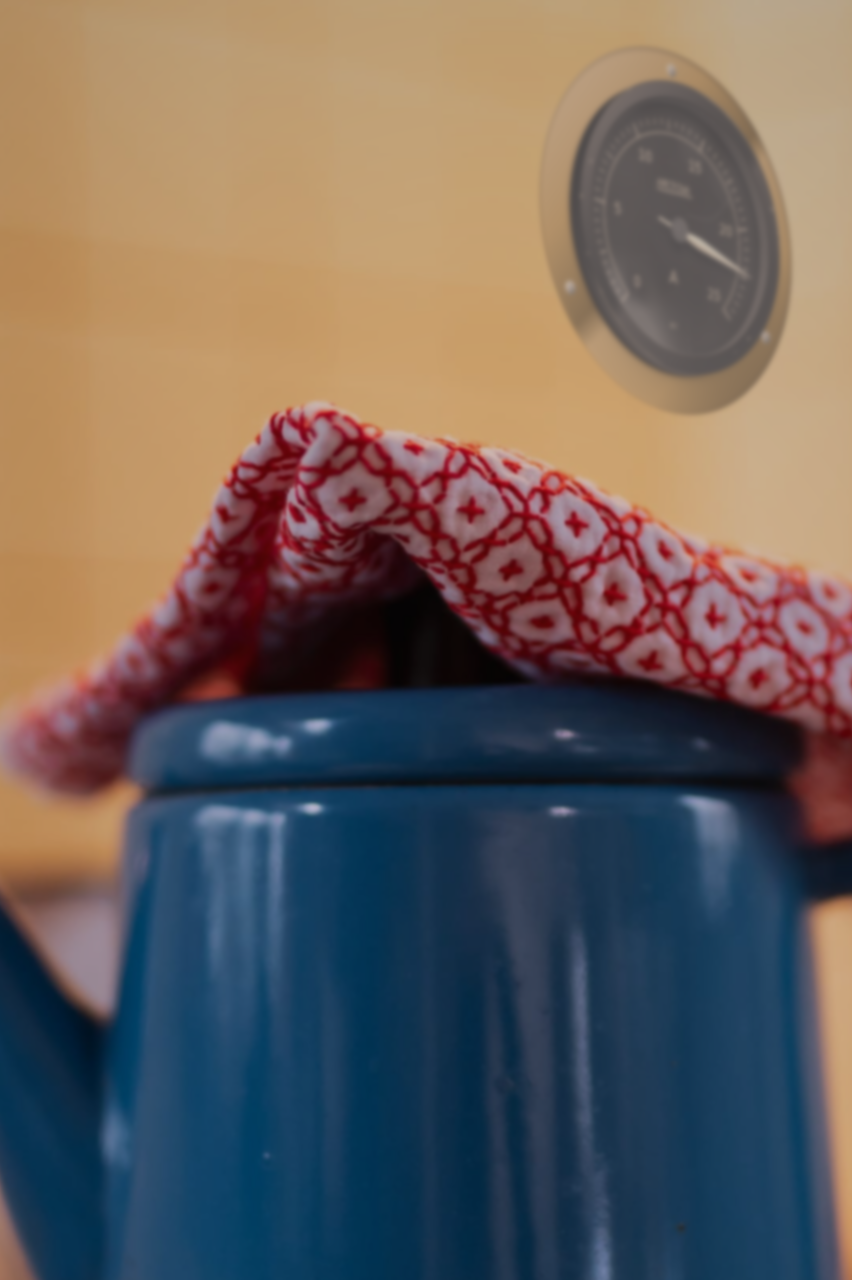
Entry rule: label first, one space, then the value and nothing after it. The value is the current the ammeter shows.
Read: 22.5 A
